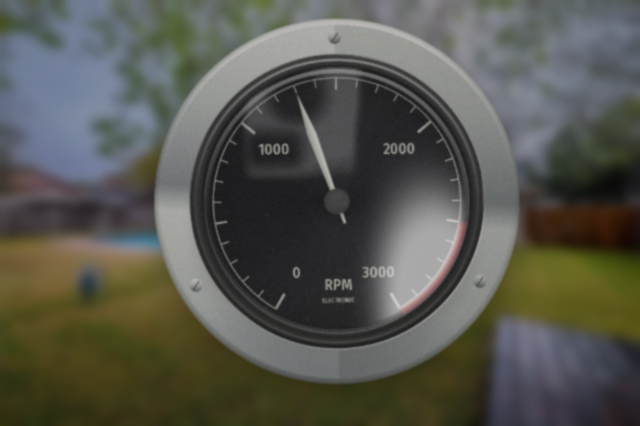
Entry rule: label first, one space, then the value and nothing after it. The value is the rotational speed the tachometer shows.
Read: 1300 rpm
